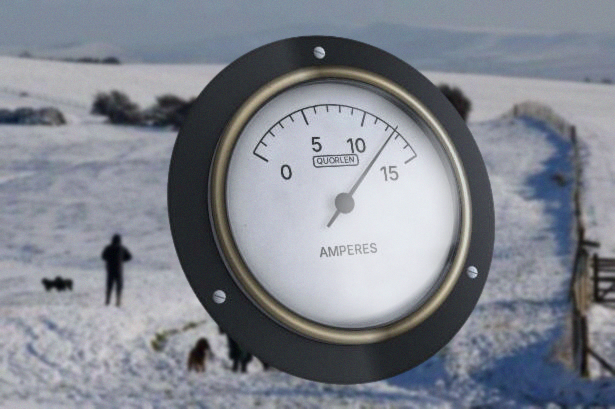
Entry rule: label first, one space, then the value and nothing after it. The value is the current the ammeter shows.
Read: 12.5 A
